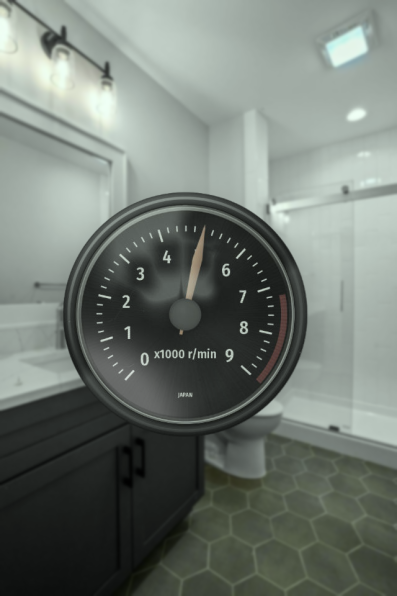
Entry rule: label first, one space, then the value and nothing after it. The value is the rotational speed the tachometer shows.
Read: 5000 rpm
